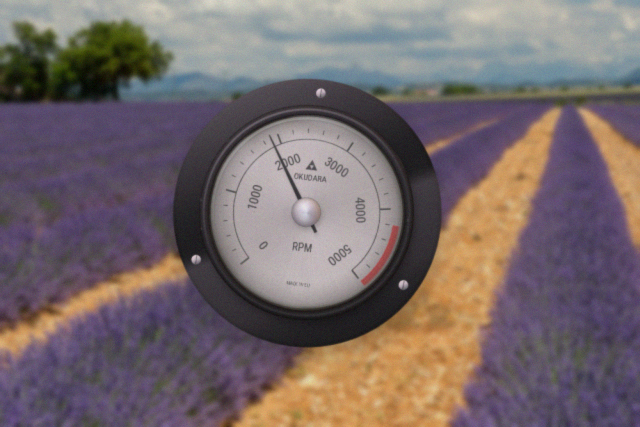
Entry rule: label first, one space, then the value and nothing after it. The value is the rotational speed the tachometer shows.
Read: 1900 rpm
